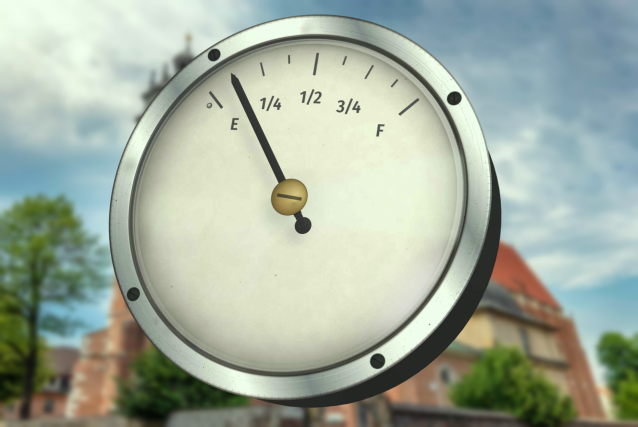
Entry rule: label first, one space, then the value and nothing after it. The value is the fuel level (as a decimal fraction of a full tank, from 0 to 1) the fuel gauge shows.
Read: 0.125
